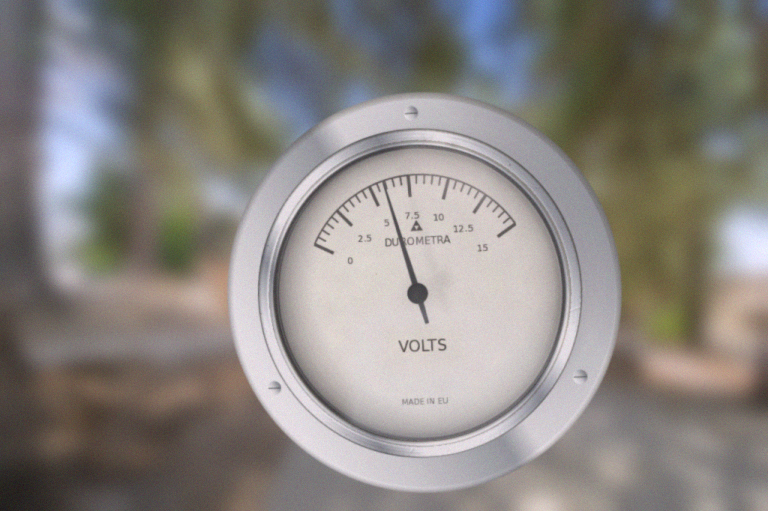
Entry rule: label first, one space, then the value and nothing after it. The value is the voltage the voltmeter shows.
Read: 6 V
